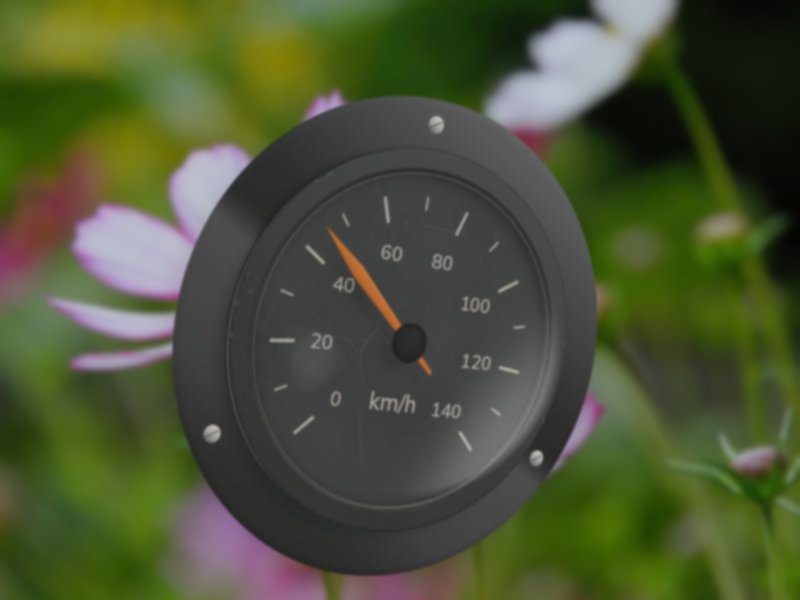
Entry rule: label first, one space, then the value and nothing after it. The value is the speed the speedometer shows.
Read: 45 km/h
